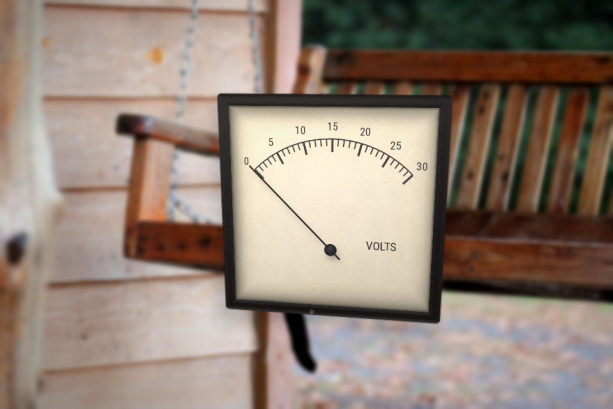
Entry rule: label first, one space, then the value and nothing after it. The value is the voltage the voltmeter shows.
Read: 0 V
